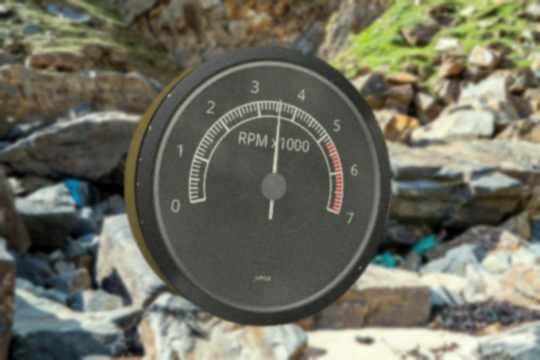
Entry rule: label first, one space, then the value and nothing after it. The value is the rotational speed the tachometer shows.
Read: 3500 rpm
